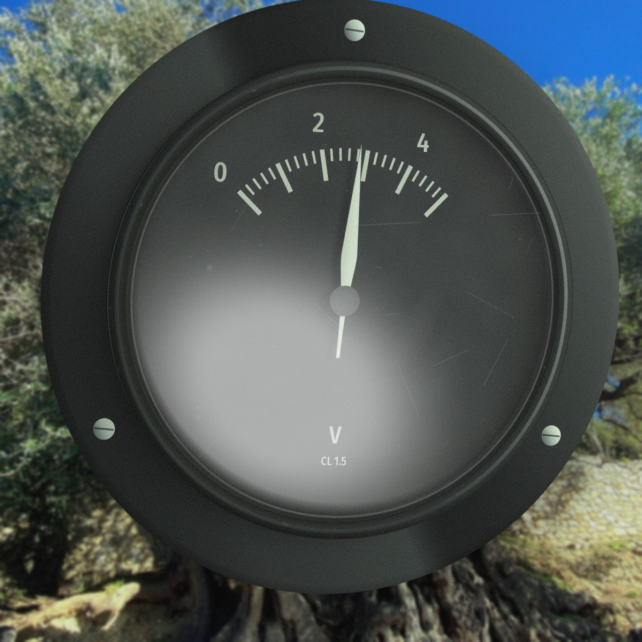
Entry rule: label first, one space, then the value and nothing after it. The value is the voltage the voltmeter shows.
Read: 2.8 V
